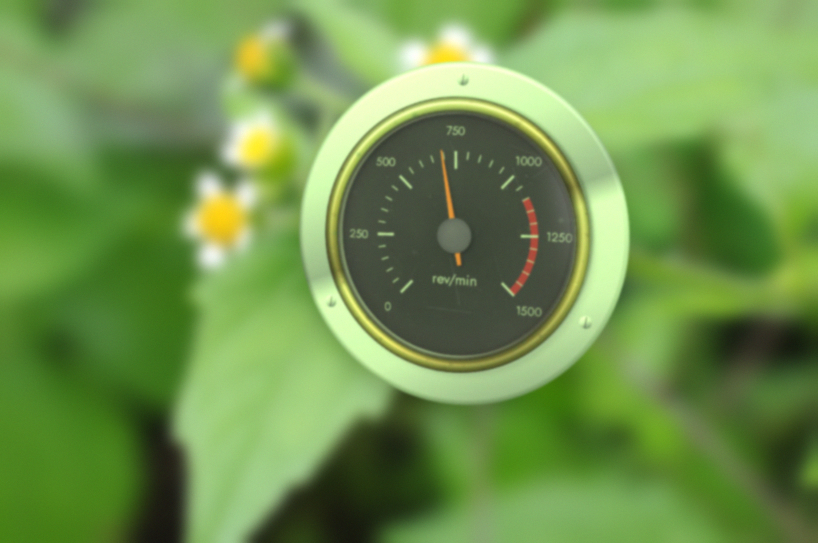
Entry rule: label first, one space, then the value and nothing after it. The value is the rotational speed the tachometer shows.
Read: 700 rpm
